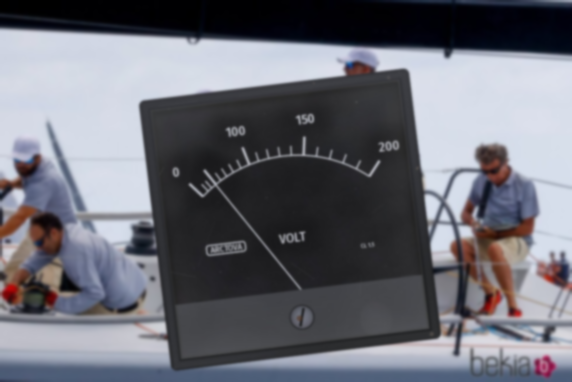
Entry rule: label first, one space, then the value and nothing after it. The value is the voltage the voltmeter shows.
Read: 50 V
